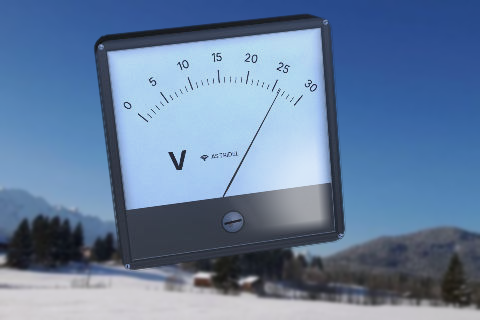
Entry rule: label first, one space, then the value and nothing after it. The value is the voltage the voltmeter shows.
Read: 26 V
